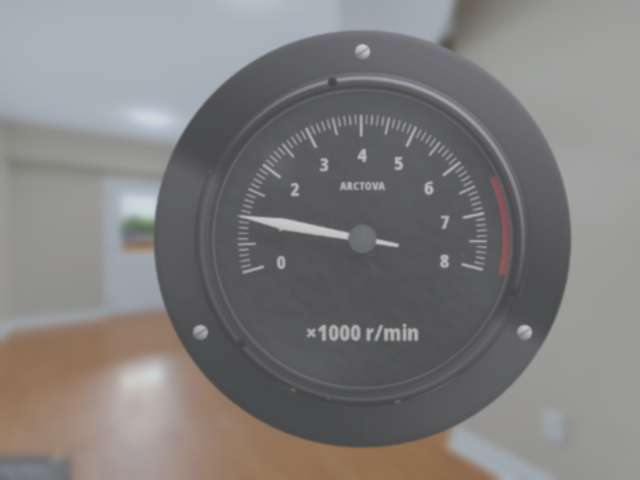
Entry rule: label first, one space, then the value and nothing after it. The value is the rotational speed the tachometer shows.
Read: 1000 rpm
